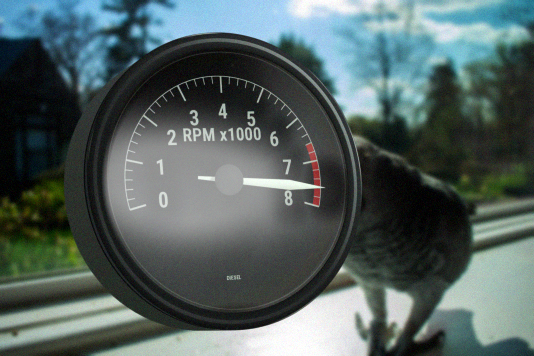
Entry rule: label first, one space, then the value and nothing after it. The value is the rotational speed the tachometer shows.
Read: 7600 rpm
